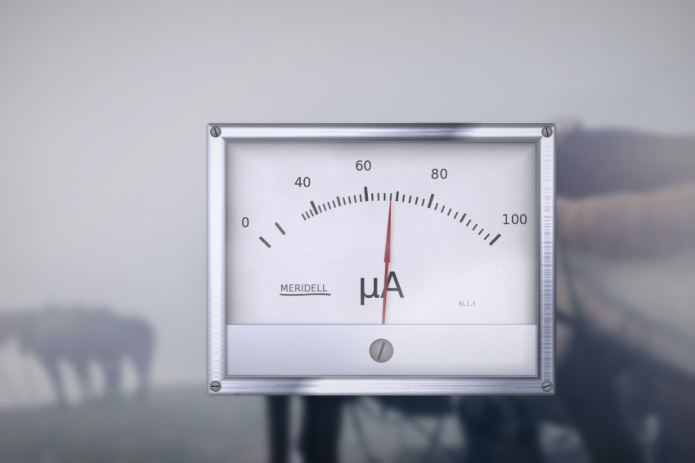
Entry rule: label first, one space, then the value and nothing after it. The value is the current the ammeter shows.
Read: 68 µA
